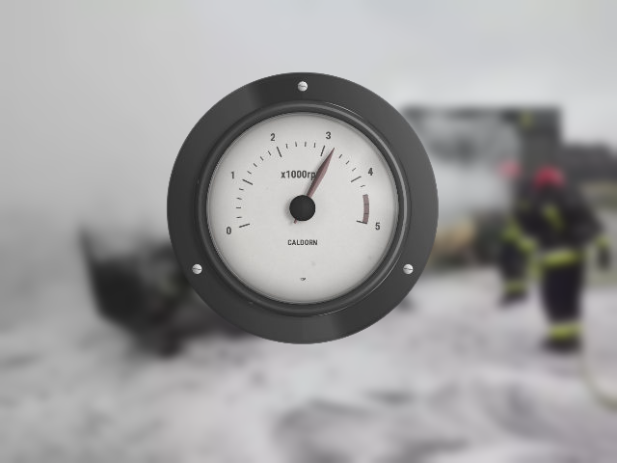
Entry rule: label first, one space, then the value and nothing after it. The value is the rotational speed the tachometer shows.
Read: 3200 rpm
